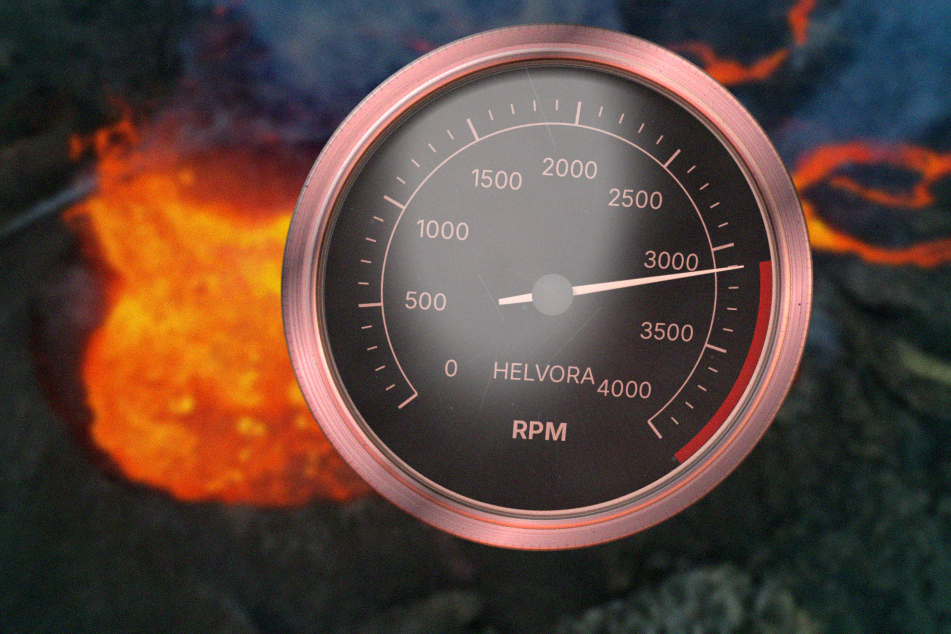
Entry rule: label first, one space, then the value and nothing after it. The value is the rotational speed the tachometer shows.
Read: 3100 rpm
